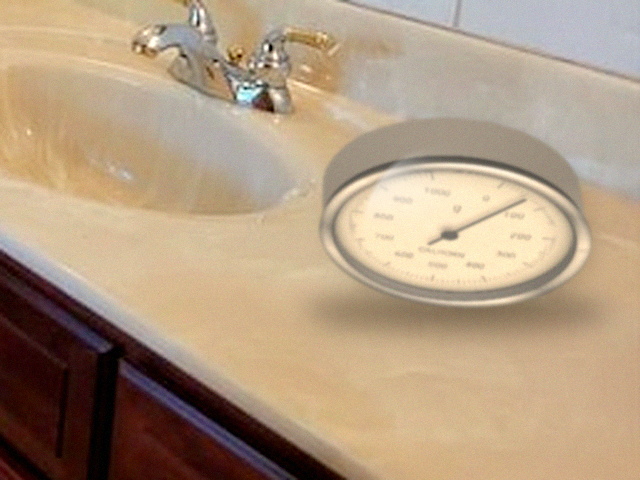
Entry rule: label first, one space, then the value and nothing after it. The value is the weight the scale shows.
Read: 50 g
